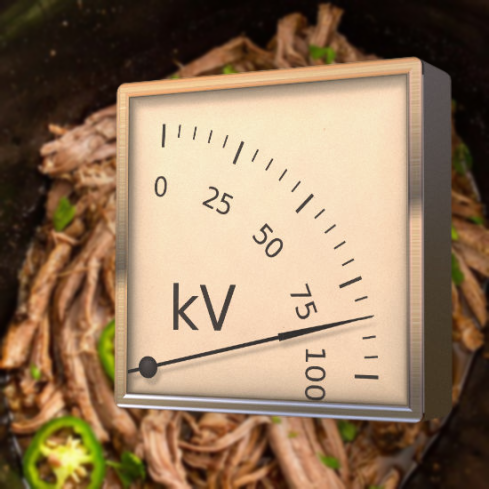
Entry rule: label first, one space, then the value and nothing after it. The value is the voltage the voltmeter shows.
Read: 85 kV
